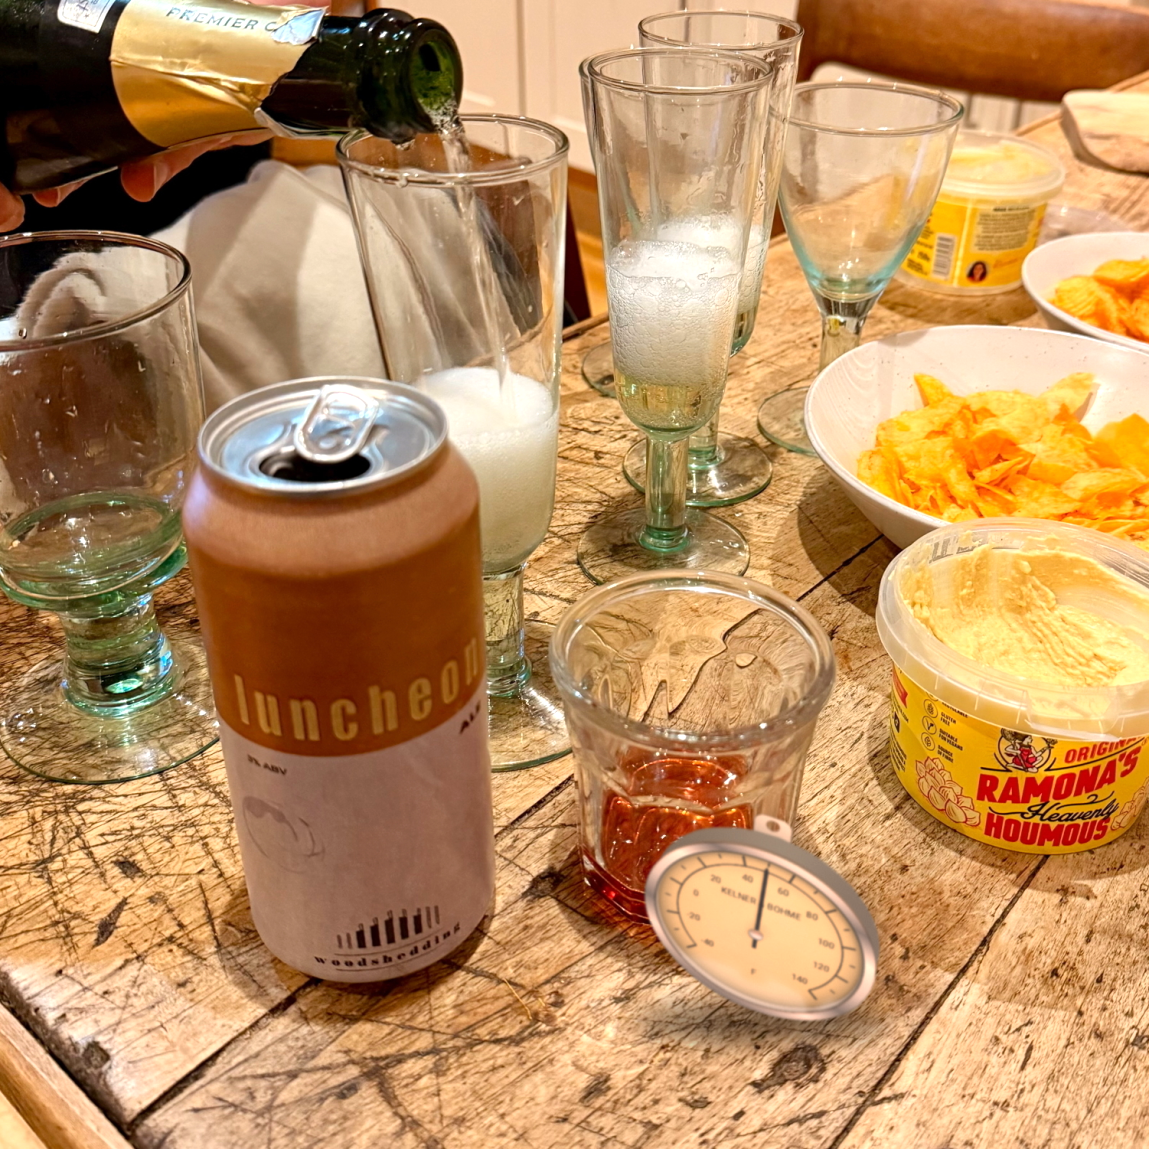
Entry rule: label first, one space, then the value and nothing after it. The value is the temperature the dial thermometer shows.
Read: 50 °F
